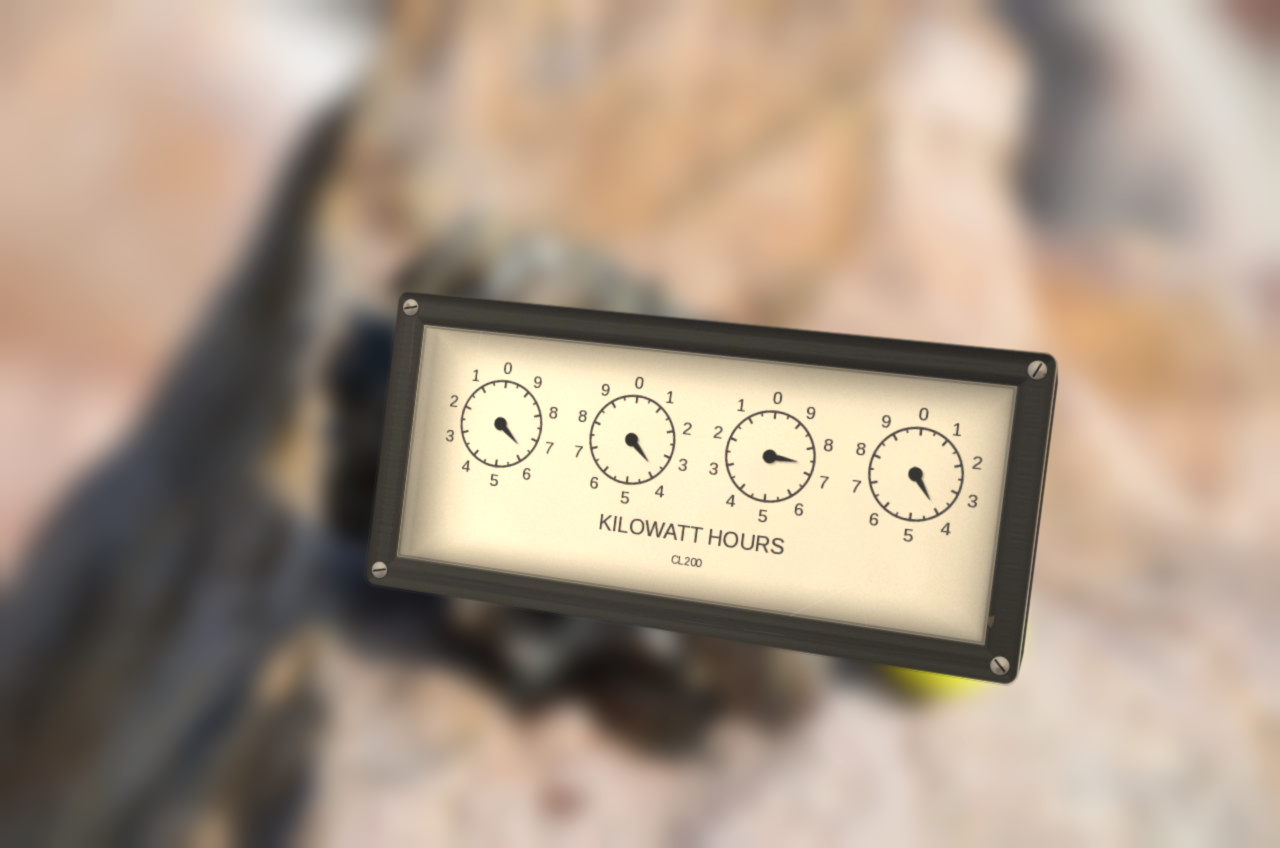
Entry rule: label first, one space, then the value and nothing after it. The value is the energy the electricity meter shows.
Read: 6374 kWh
